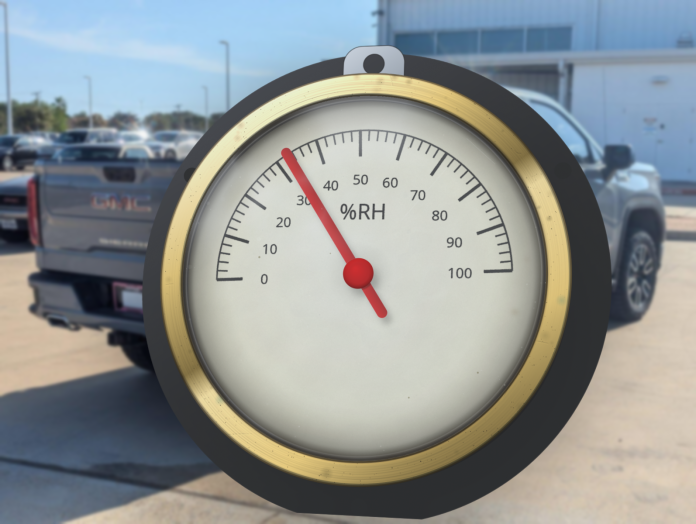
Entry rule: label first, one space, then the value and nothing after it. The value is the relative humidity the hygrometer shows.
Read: 33 %
